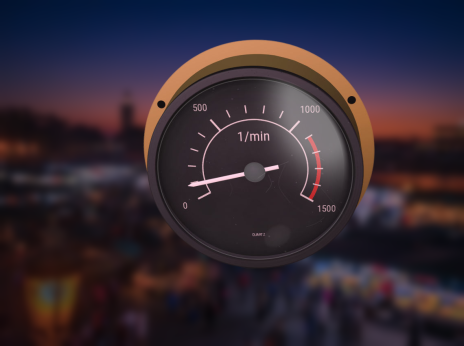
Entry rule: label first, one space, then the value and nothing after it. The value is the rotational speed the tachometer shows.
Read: 100 rpm
